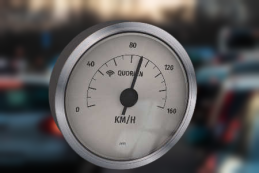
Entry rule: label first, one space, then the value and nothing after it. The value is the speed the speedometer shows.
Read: 90 km/h
